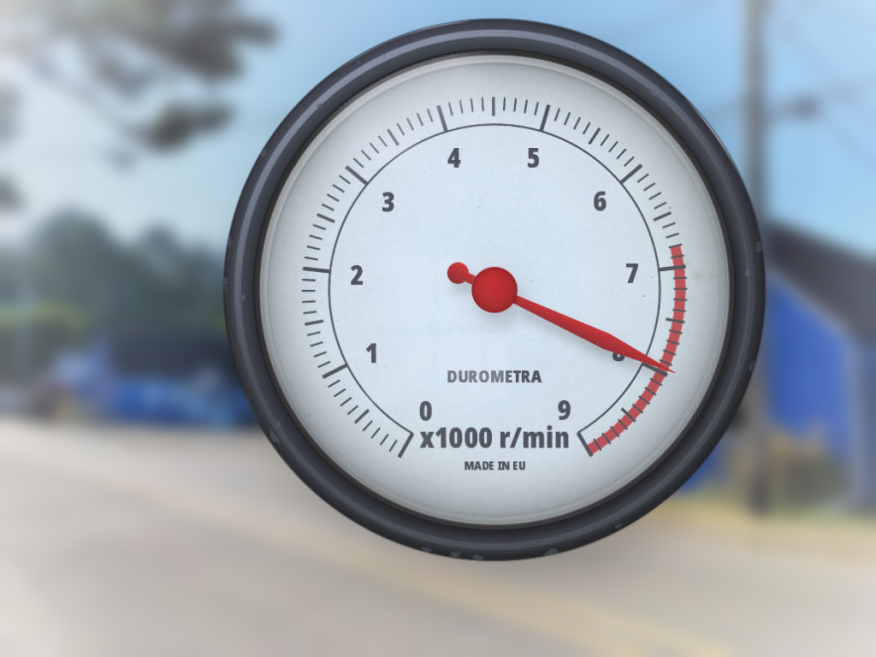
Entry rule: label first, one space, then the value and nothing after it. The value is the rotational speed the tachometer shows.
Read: 7950 rpm
